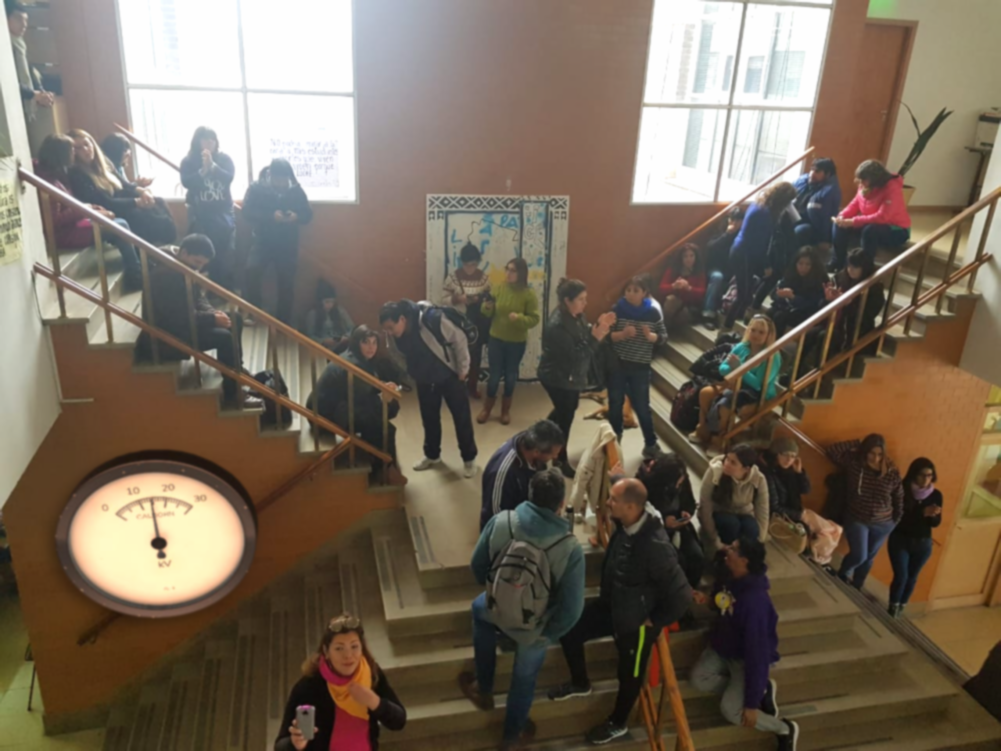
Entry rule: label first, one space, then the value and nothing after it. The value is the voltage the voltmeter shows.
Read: 15 kV
